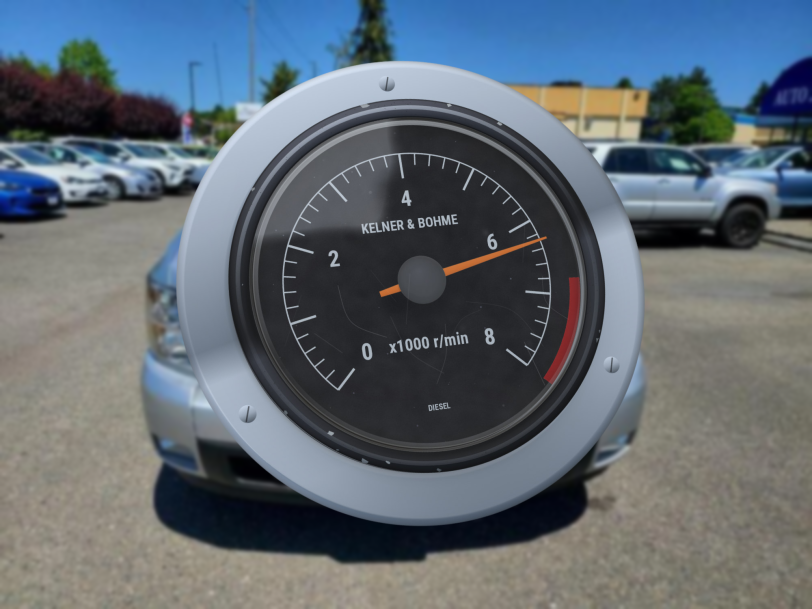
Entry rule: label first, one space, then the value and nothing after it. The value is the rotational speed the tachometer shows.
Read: 6300 rpm
